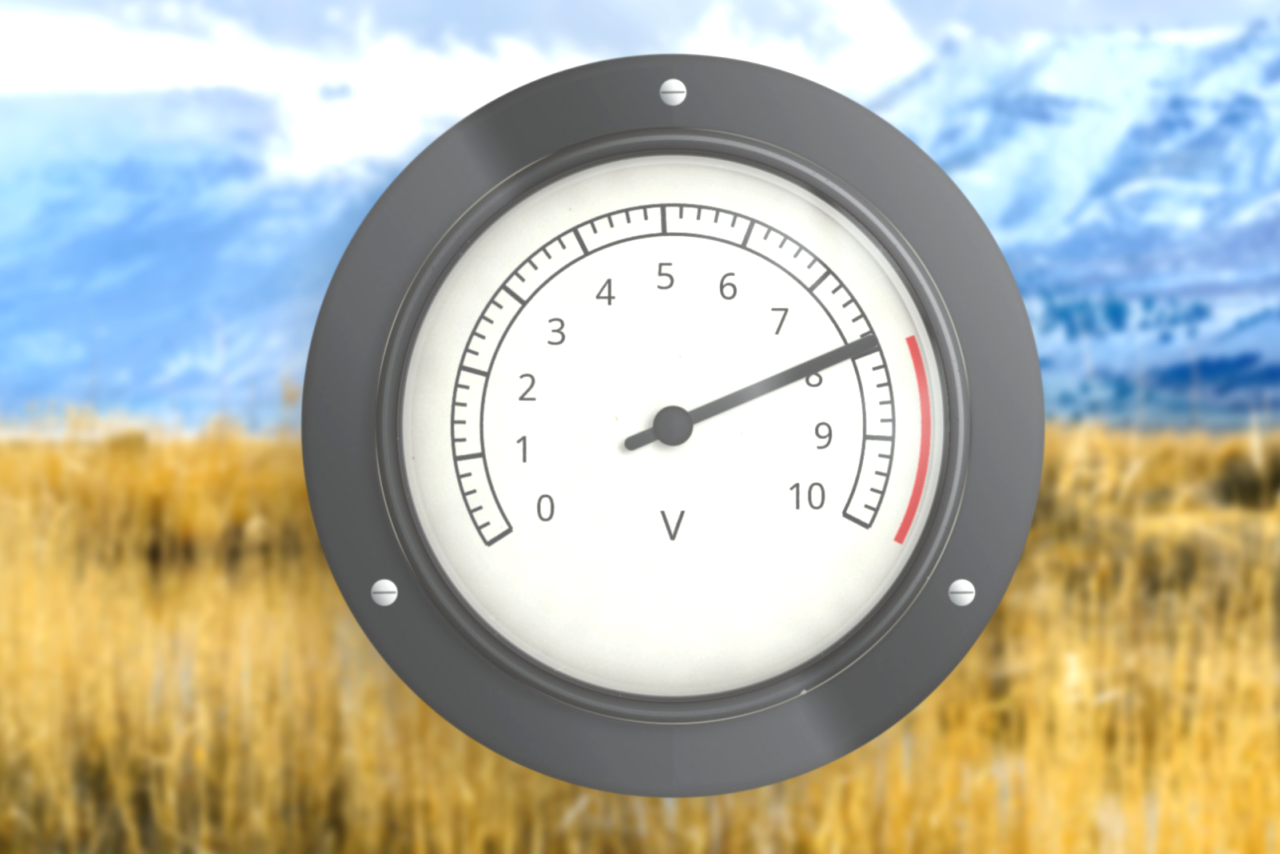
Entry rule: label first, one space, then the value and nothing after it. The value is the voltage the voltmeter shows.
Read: 7.9 V
